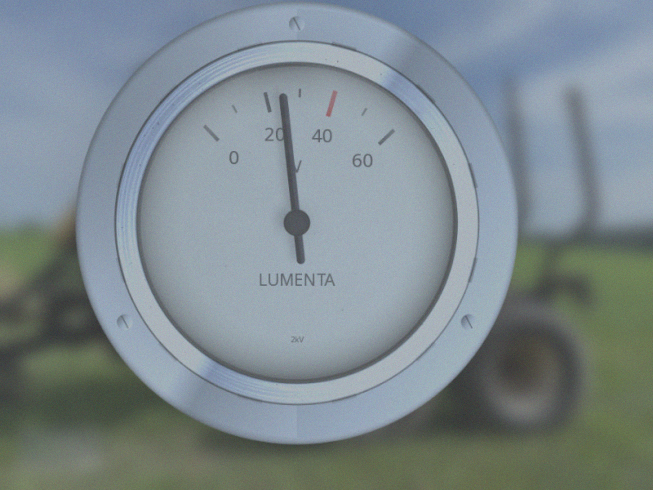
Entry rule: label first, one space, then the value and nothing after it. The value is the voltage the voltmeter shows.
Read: 25 V
